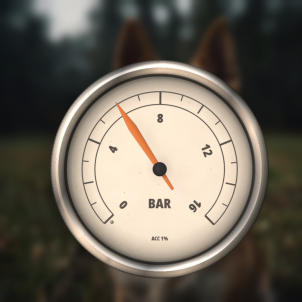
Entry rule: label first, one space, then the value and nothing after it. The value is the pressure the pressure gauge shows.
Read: 6 bar
